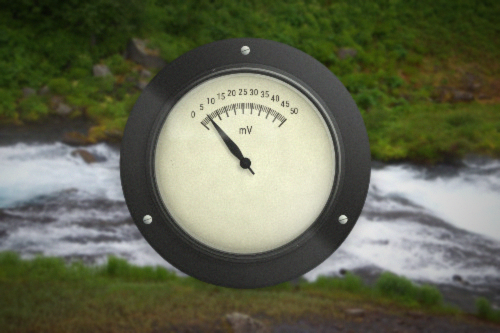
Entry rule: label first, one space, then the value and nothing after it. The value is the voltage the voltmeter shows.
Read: 5 mV
